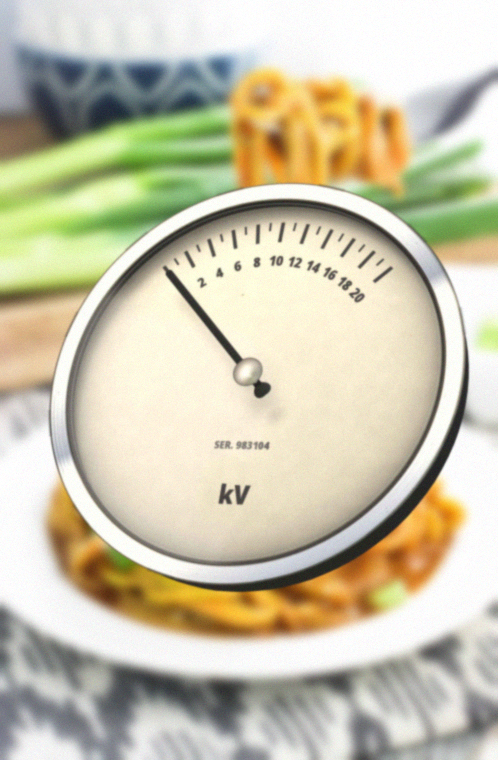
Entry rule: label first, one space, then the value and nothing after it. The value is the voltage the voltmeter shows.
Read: 0 kV
